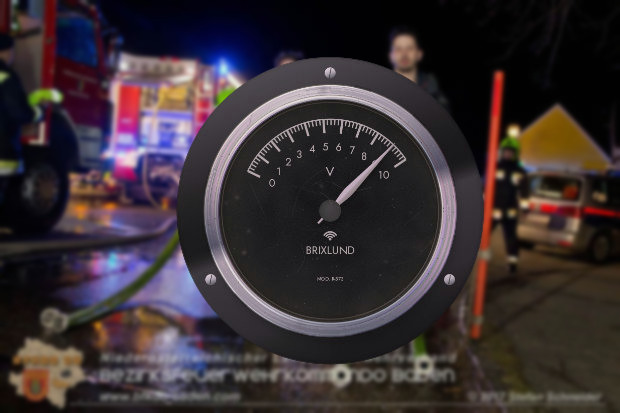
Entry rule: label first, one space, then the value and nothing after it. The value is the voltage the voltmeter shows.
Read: 9 V
